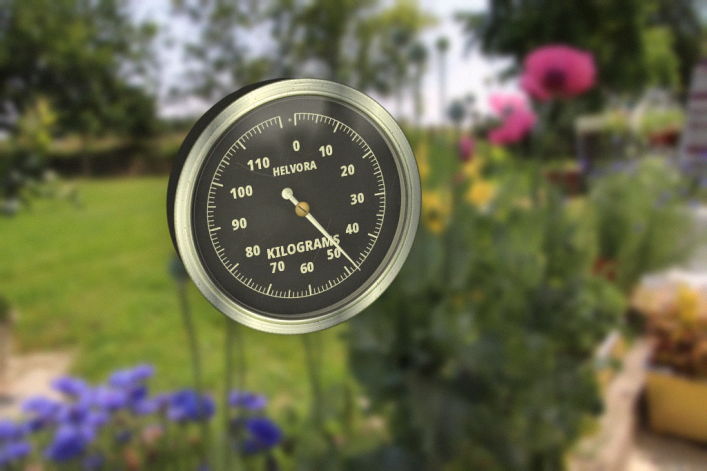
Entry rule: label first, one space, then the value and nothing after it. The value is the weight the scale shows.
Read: 48 kg
